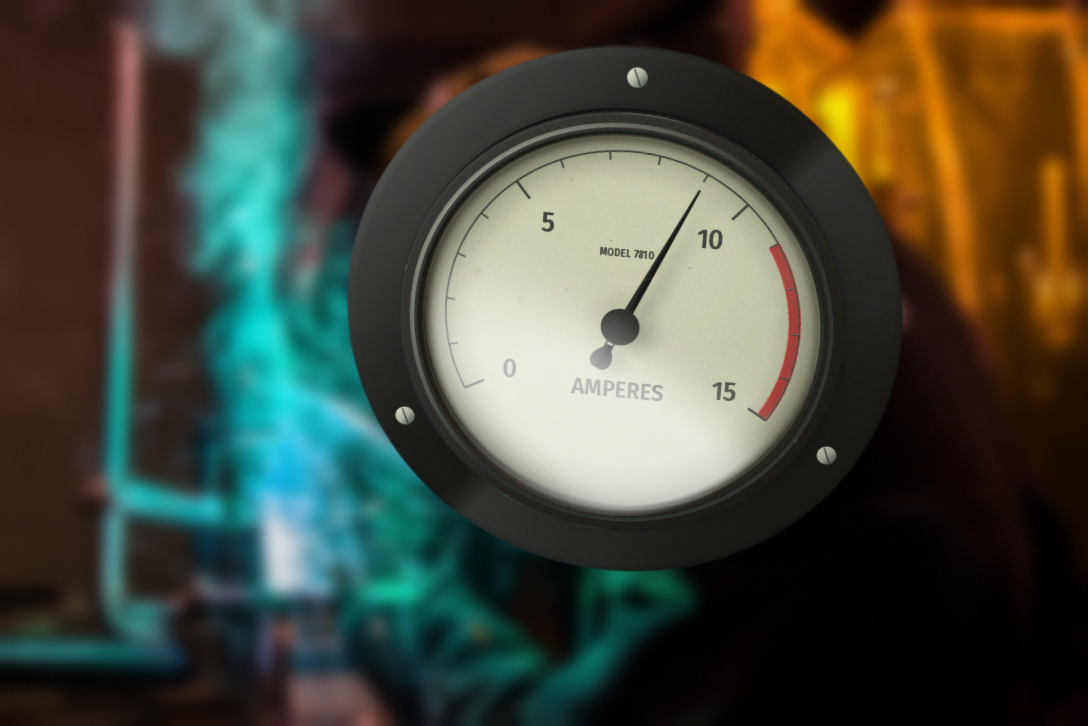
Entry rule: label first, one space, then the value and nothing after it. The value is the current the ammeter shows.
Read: 9 A
